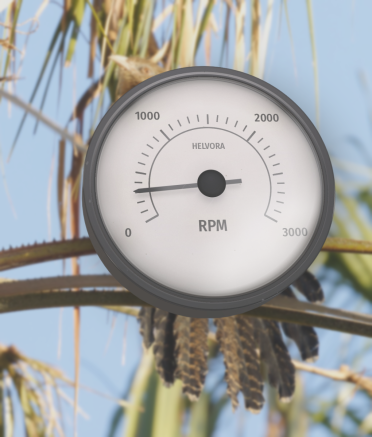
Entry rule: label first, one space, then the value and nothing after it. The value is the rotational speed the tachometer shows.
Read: 300 rpm
